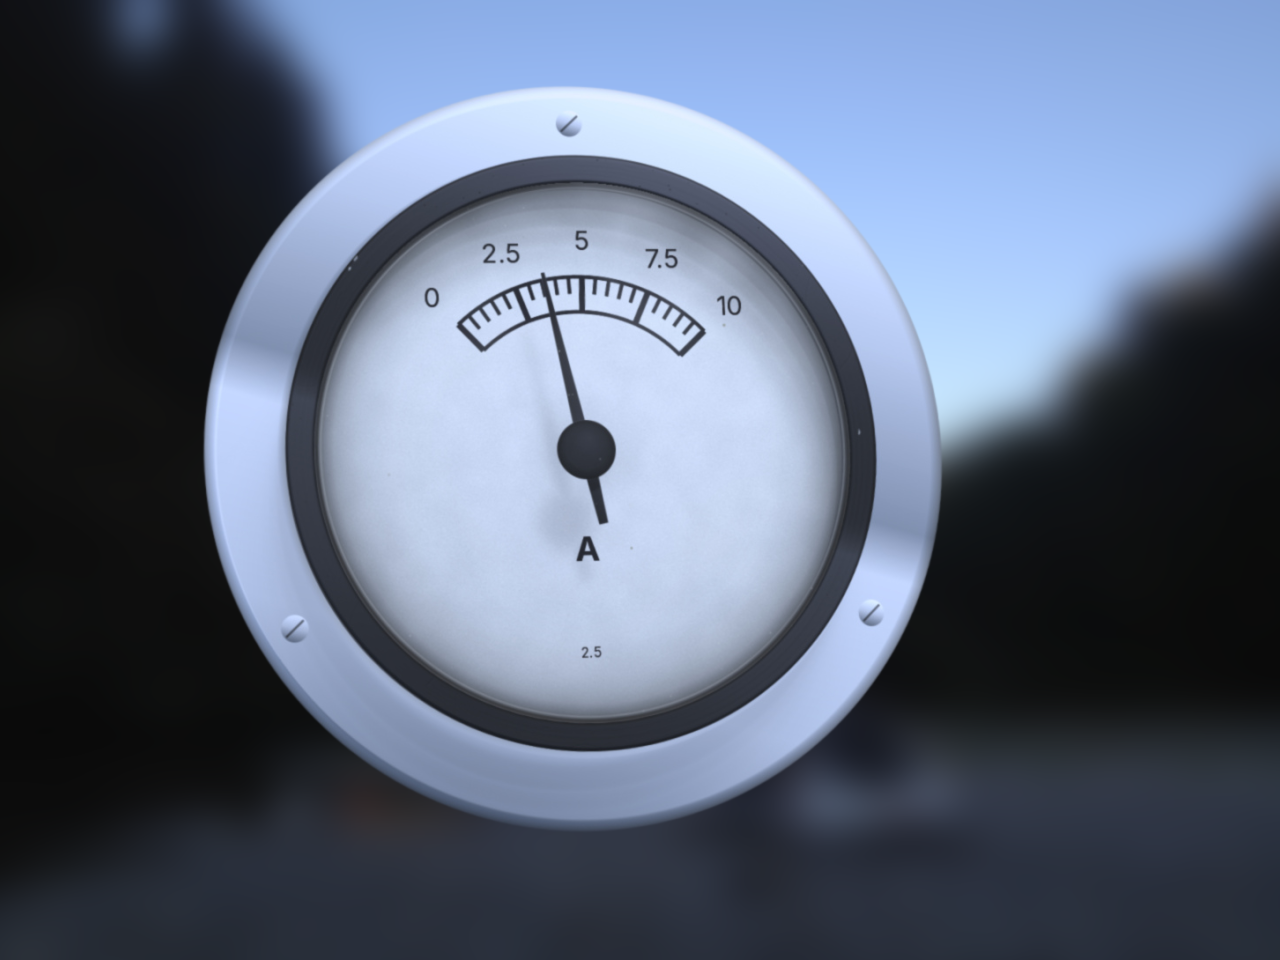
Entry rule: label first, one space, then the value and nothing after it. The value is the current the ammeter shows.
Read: 3.5 A
